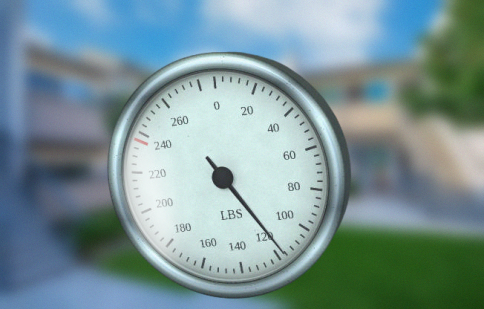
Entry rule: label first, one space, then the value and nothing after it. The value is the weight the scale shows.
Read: 116 lb
